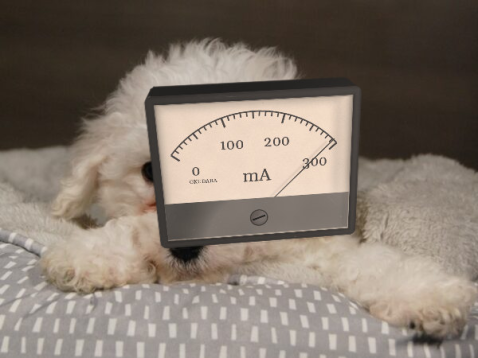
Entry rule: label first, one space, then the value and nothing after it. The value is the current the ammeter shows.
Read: 290 mA
